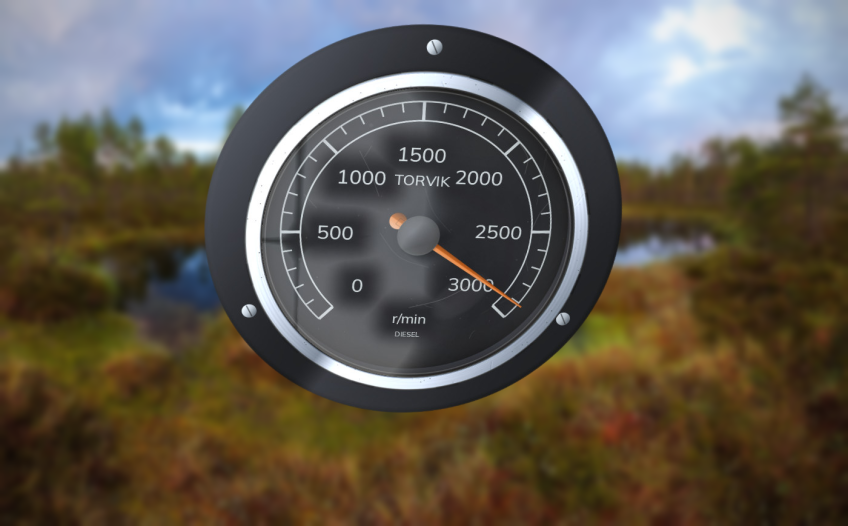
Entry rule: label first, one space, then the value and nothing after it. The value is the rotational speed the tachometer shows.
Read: 2900 rpm
